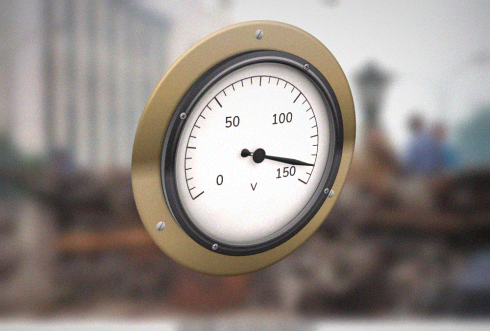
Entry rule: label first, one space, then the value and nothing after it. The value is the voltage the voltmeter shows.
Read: 140 V
